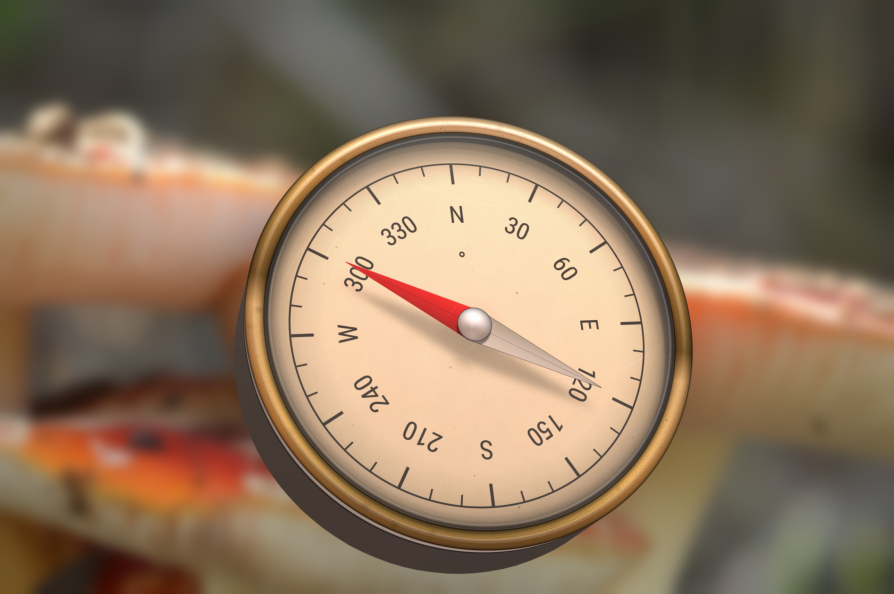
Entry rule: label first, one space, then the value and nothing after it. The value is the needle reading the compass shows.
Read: 300 °
